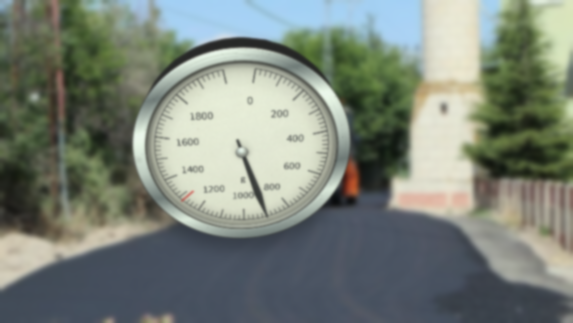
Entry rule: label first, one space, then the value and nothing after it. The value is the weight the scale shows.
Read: 900 g
